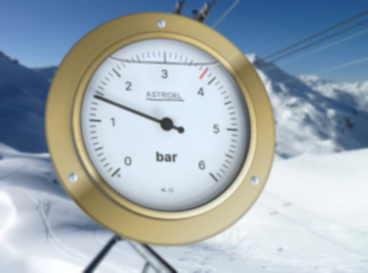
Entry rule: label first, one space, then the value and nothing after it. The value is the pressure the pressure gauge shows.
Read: 1.4 bar
